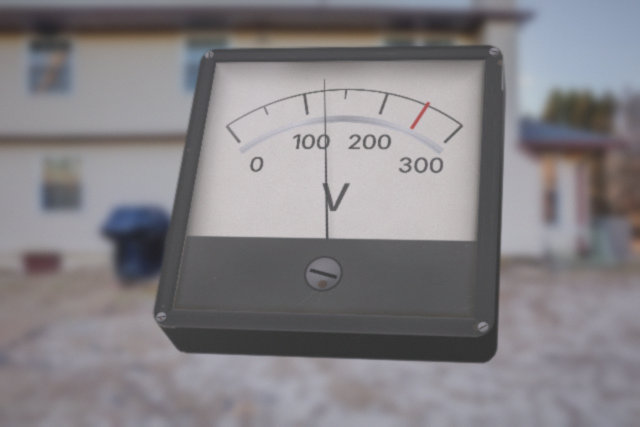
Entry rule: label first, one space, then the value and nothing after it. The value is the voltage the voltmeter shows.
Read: 125 V
